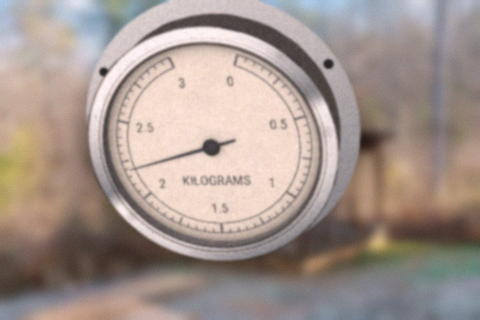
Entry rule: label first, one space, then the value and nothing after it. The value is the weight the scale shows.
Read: 2.2 kg
